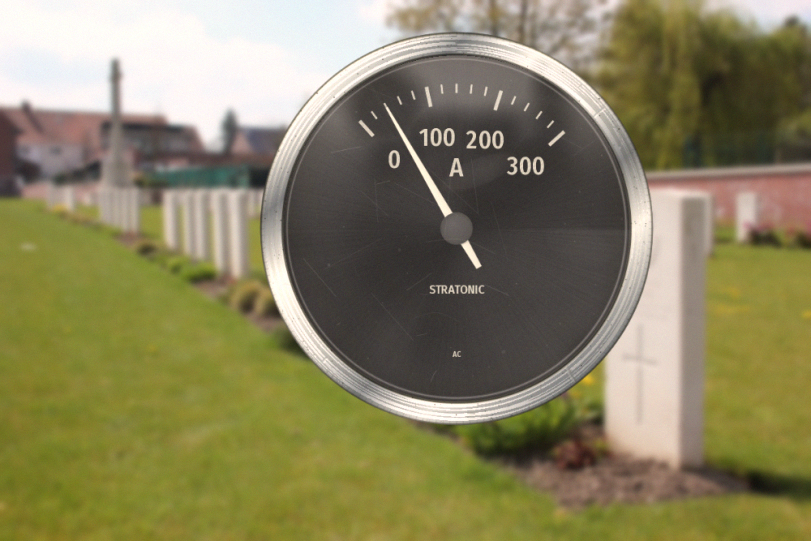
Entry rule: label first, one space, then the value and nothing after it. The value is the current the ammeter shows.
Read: 40 A
